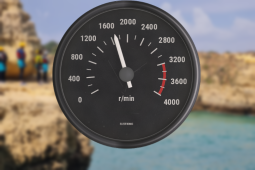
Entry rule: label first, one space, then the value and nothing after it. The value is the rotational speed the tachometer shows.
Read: 1700 rpm
